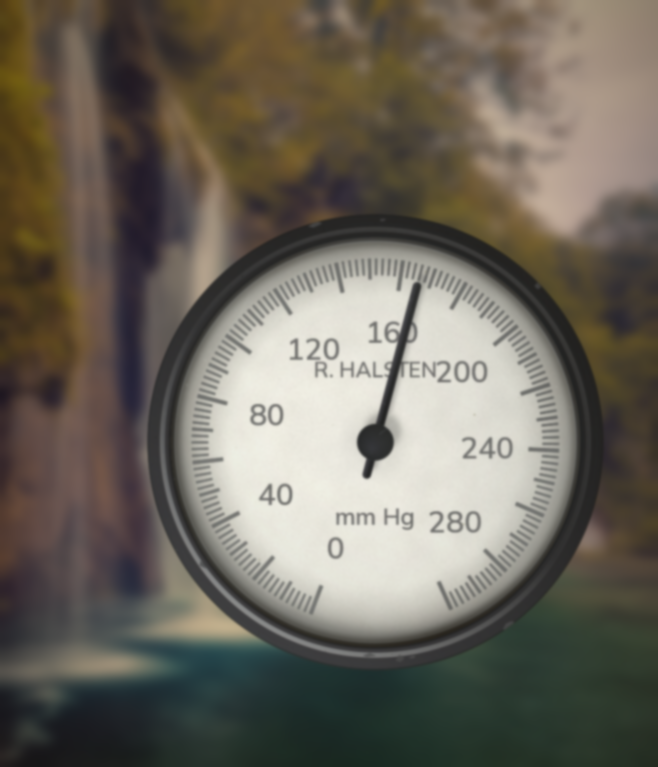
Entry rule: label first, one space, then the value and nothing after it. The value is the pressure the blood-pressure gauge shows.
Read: 166 mmHg
